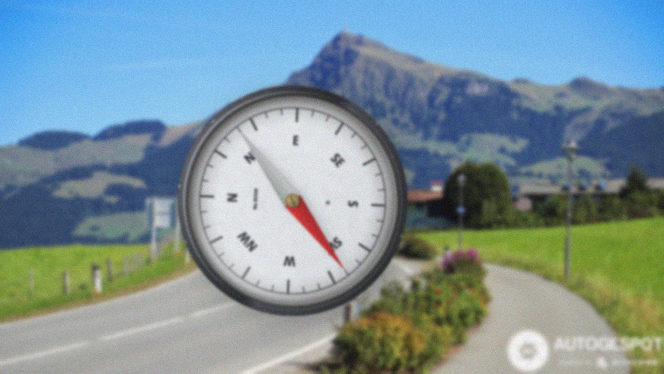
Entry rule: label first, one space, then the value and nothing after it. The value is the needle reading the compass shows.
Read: 230 °
